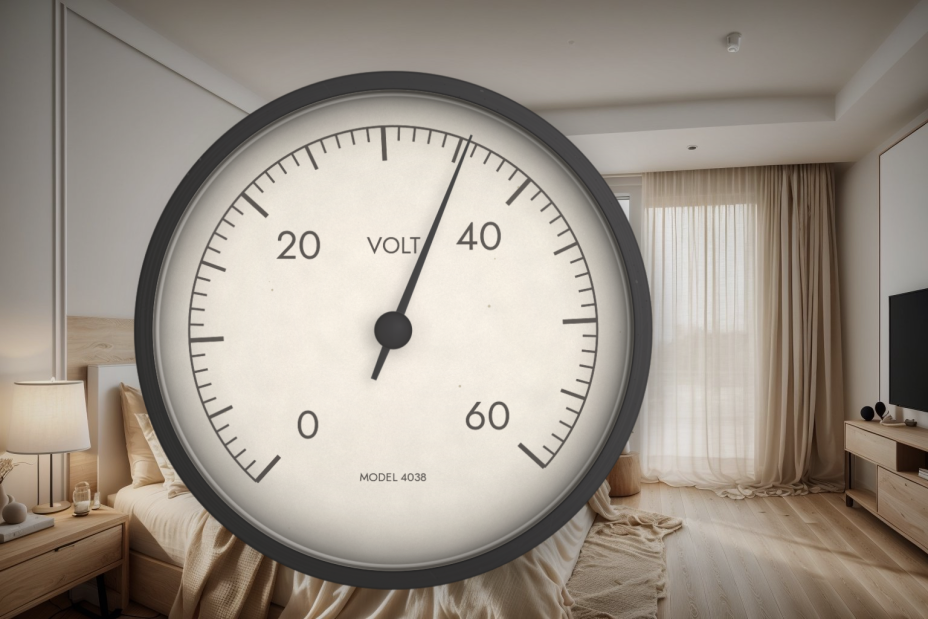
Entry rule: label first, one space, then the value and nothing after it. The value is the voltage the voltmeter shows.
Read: 35.5 V
